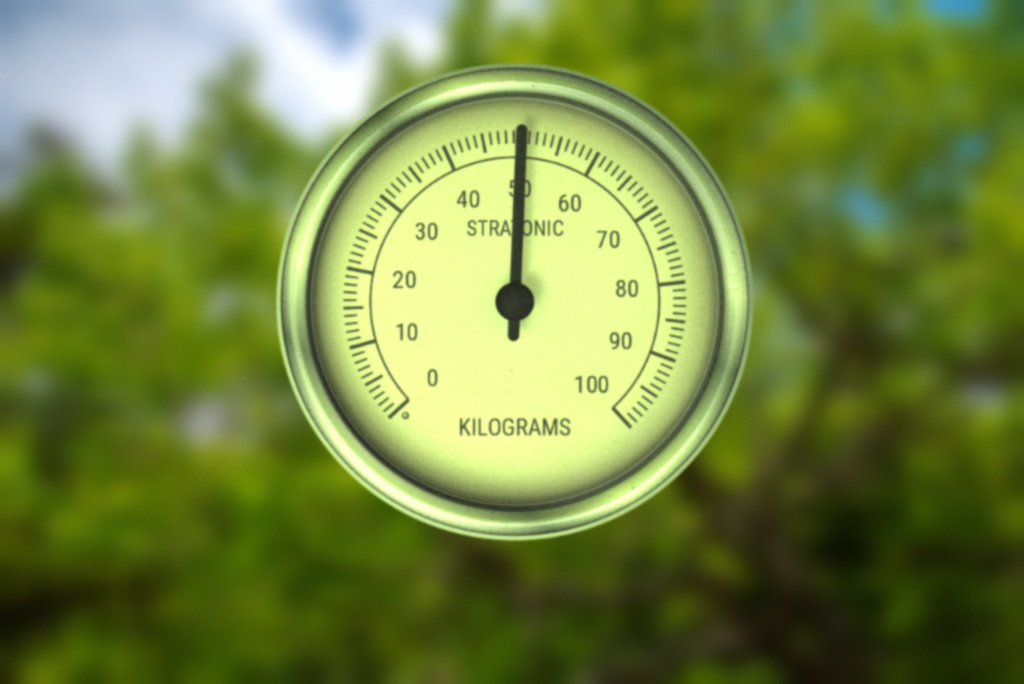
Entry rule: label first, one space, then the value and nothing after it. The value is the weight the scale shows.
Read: 50 kg
